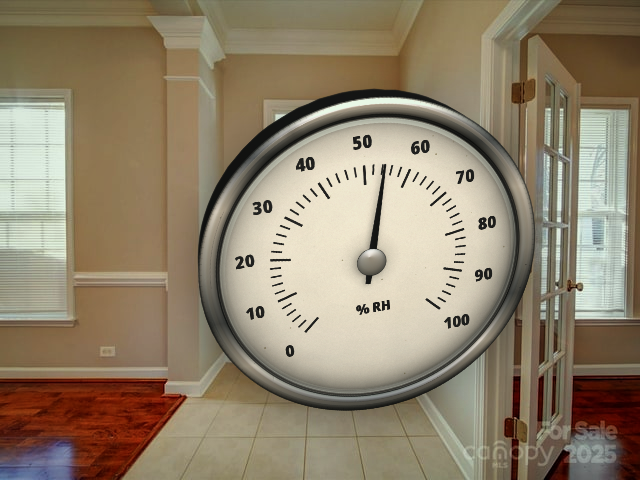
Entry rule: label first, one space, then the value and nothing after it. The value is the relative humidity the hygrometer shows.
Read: 54 %
